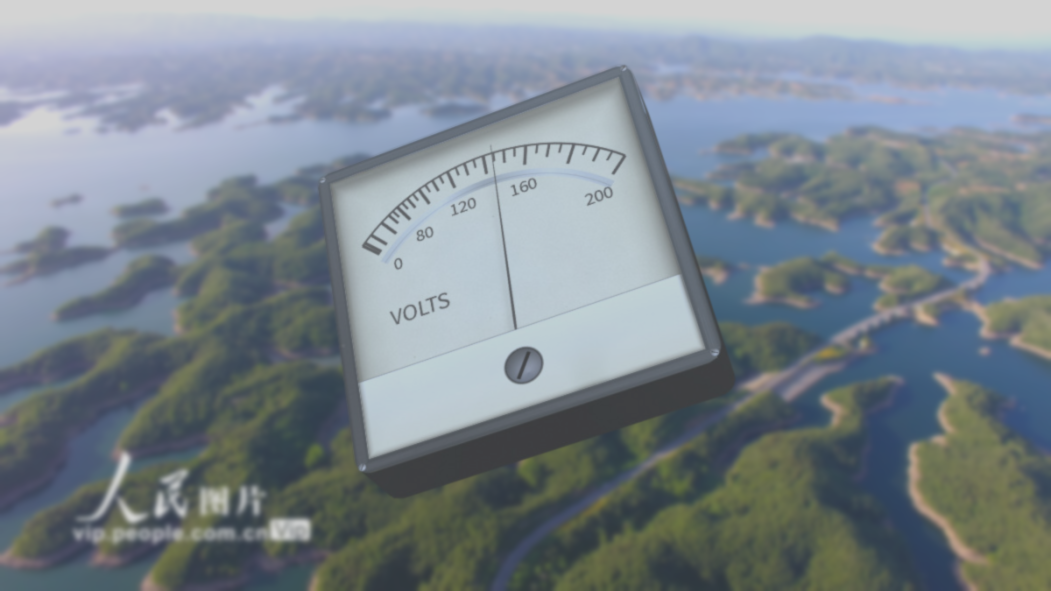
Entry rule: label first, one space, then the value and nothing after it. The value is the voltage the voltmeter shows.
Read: 145 V
